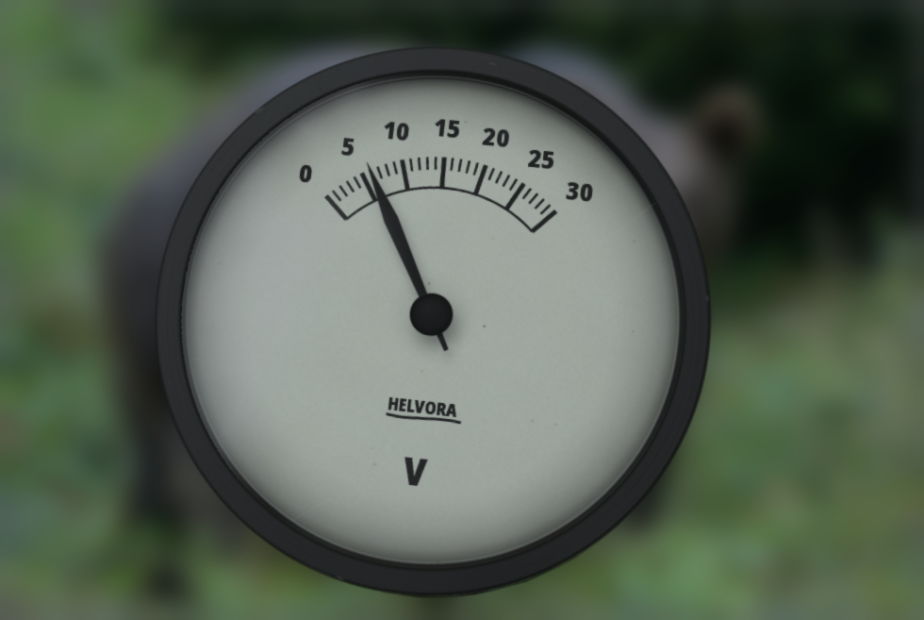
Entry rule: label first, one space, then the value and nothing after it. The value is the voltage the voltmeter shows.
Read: 6 V
